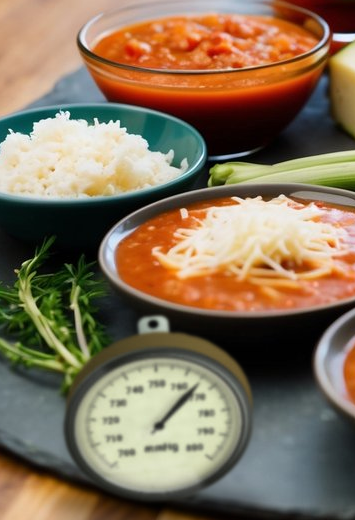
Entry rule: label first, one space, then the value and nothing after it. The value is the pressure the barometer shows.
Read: 765 mmHg
